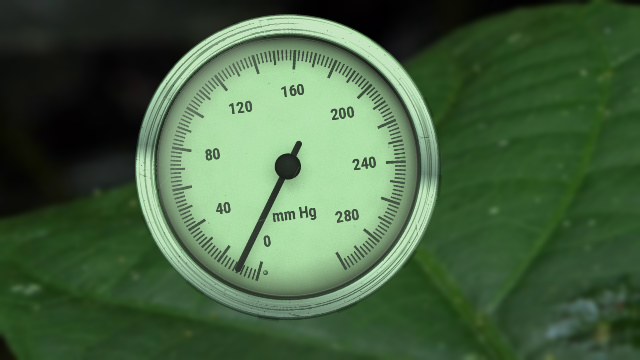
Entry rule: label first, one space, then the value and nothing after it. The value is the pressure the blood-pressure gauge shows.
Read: 10 mmHg
